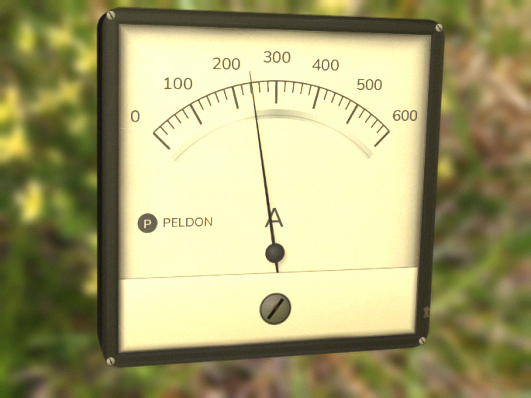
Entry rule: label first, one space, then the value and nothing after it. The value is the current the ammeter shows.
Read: 240 A
